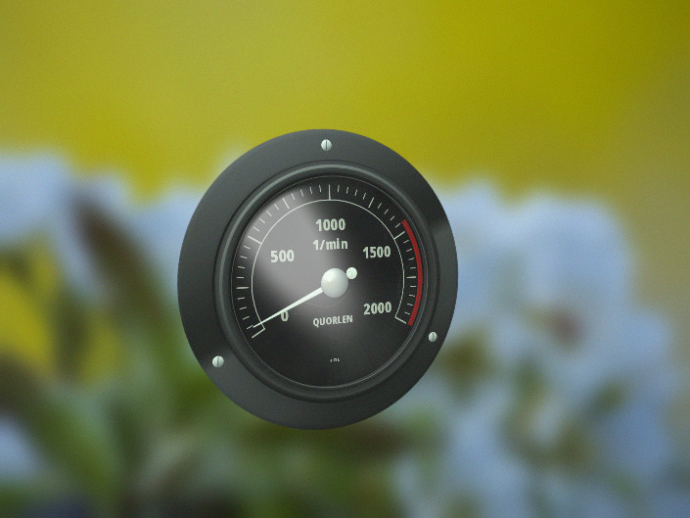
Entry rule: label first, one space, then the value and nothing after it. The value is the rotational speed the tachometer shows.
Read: 50 rpm
